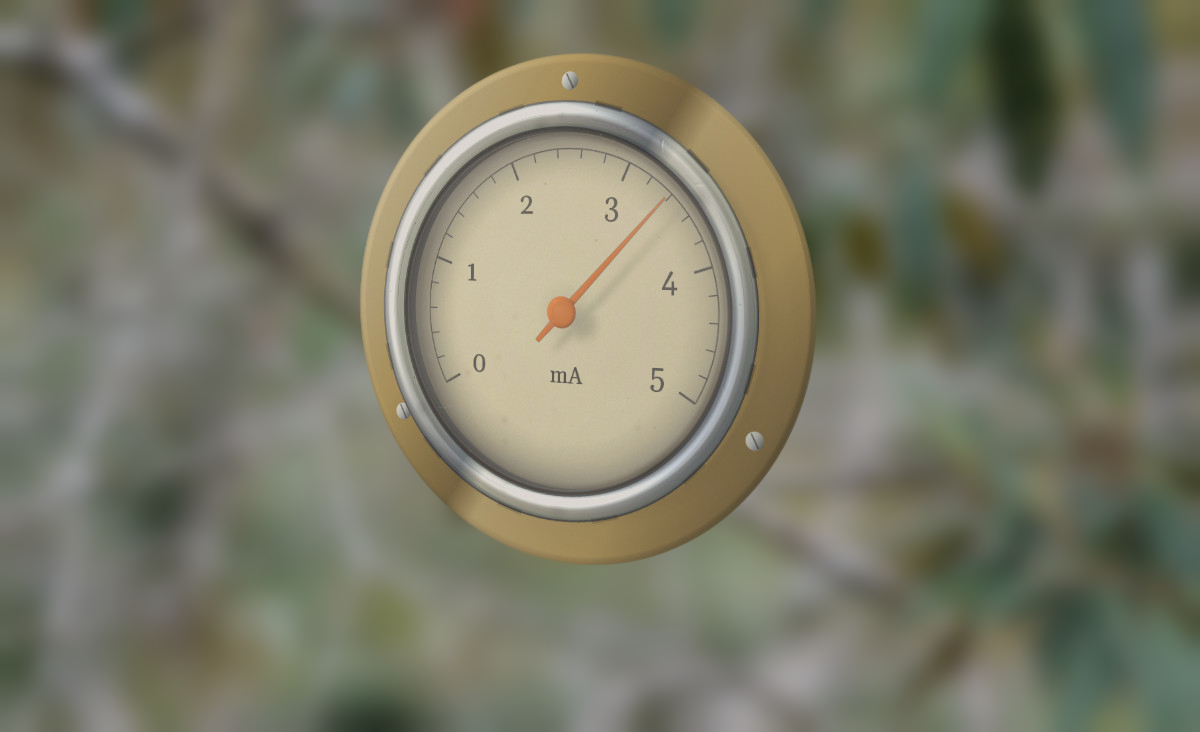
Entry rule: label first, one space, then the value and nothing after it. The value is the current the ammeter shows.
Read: 3.4 mA
